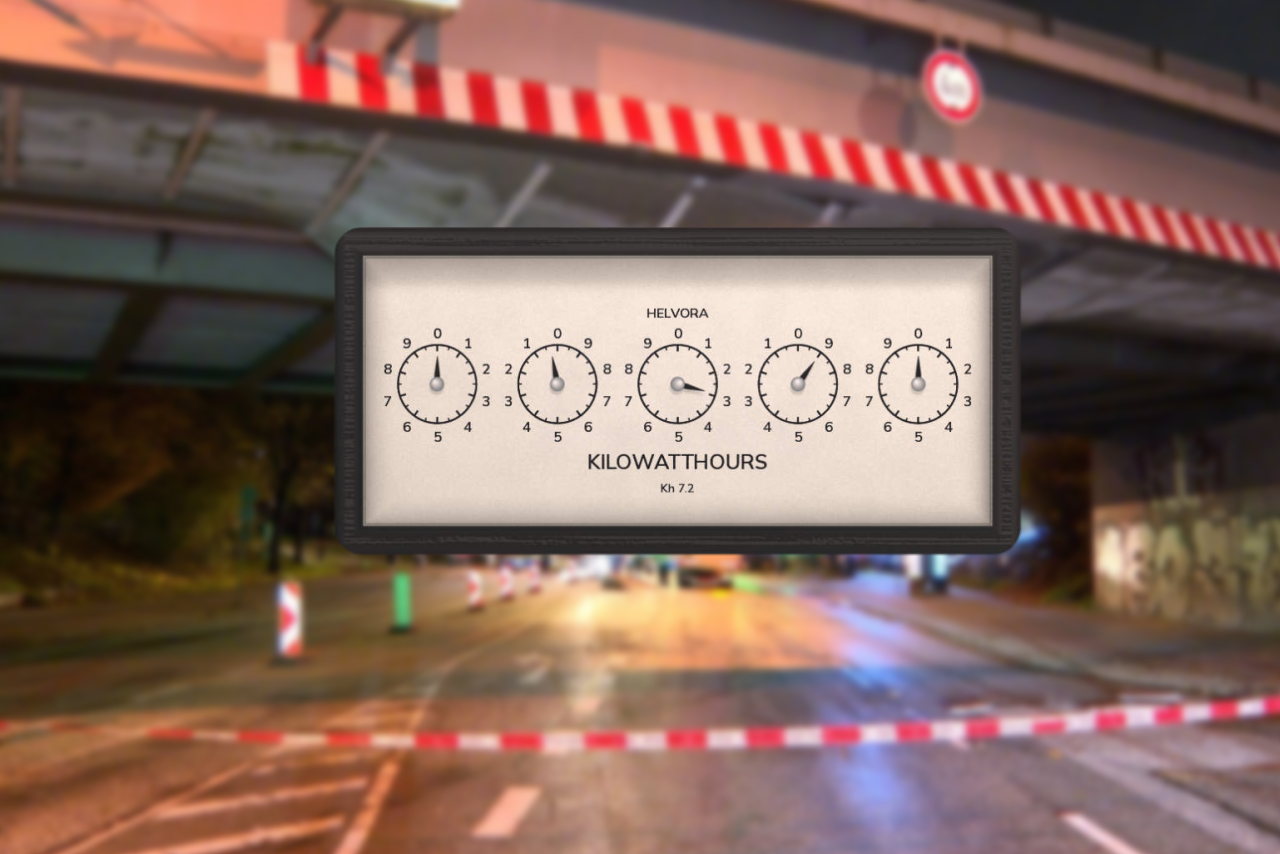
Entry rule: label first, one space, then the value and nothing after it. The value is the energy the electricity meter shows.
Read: 290 kWh
